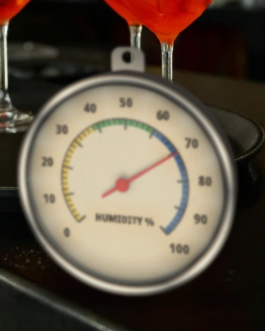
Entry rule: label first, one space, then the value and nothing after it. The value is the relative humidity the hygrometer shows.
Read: 70 %
